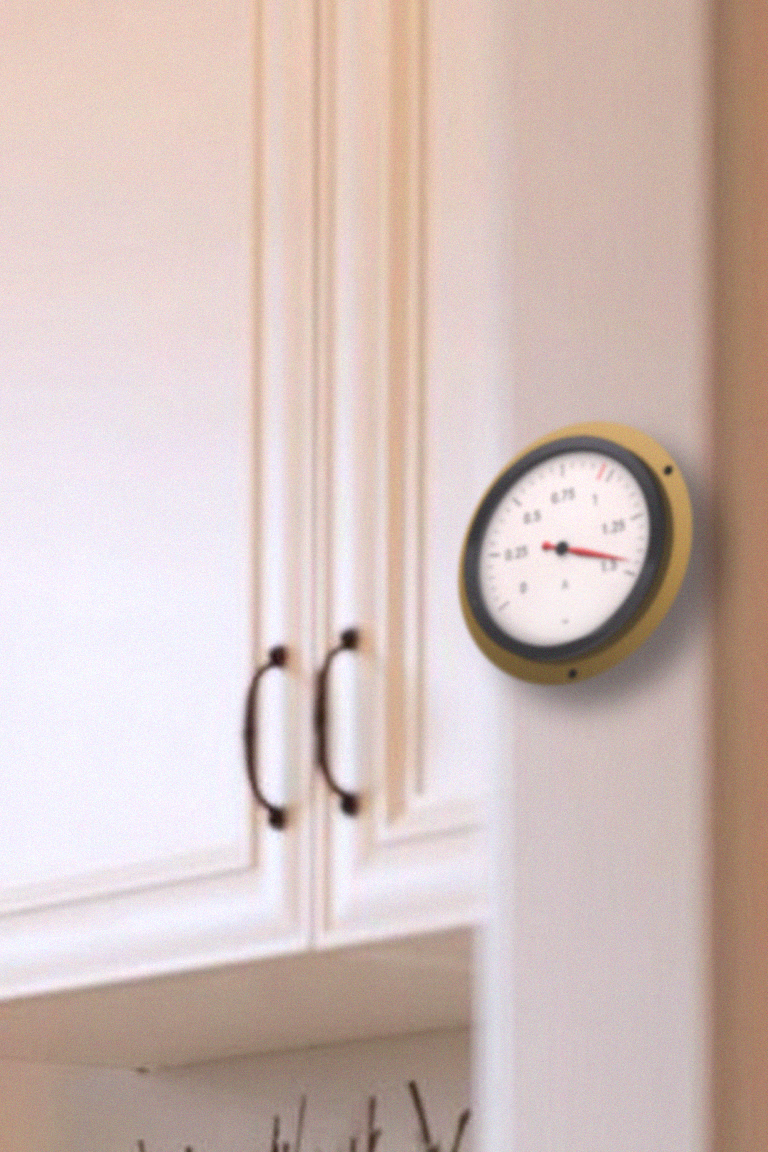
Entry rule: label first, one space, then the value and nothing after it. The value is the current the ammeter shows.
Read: 1.45 A
